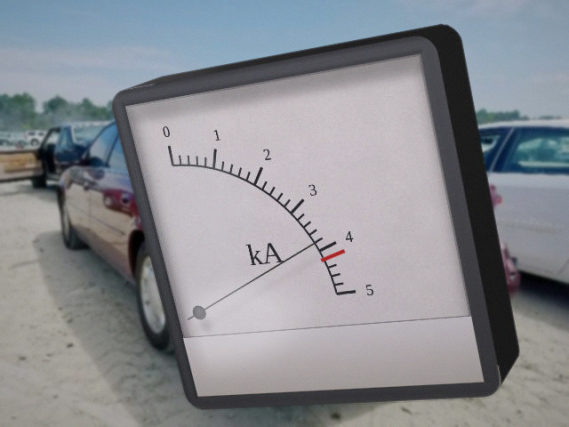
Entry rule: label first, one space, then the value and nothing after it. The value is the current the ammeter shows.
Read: 3.8 kA
